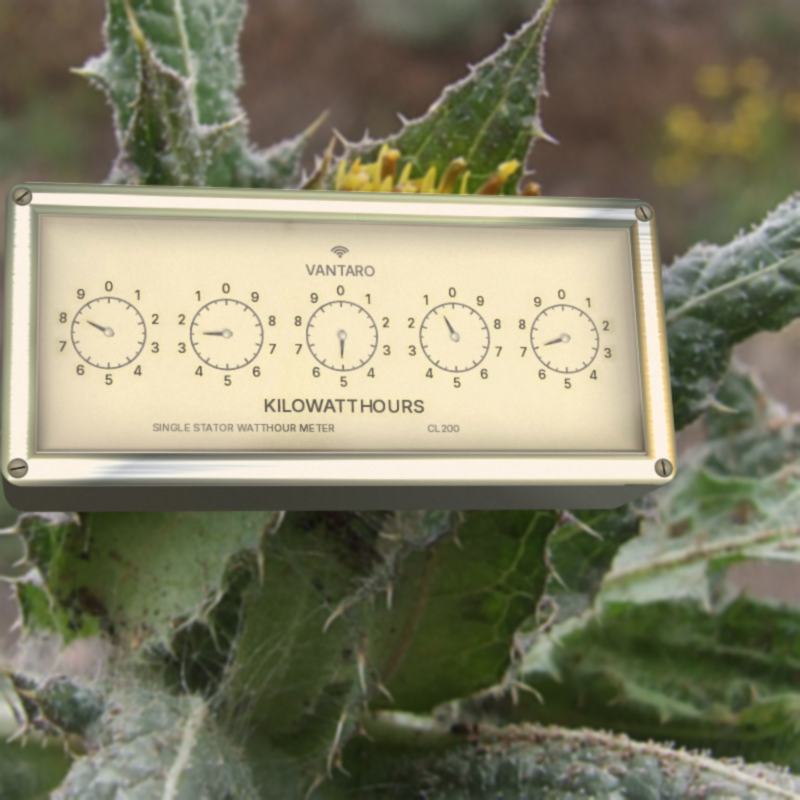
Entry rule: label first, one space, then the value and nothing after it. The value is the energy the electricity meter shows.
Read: 82507 kWh
